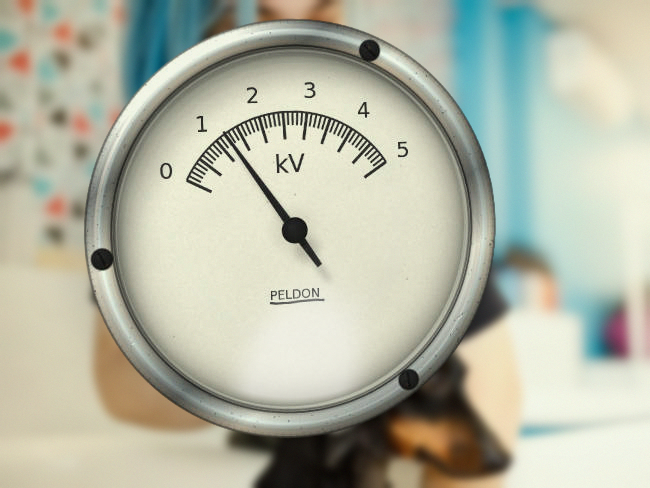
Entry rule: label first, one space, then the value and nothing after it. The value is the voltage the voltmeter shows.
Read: 1.2 kV
